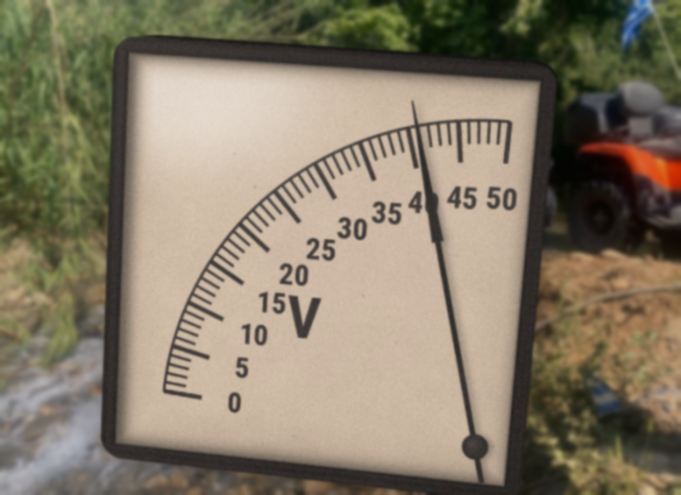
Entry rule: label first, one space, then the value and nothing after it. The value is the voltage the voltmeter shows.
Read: 41 V
